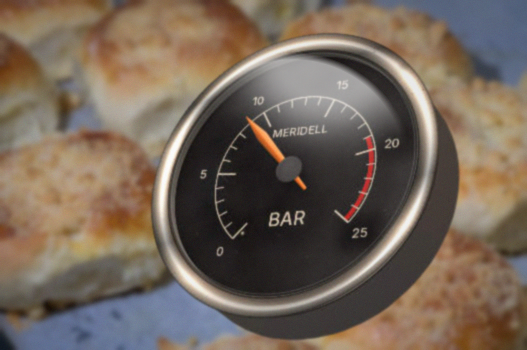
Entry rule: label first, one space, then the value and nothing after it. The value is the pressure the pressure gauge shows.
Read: 9 bar
